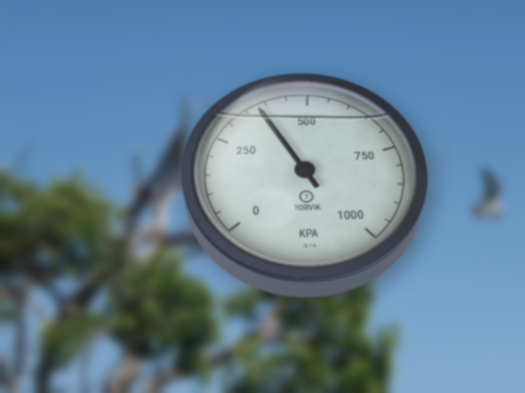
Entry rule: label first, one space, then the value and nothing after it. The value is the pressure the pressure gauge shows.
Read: 375 kPa
